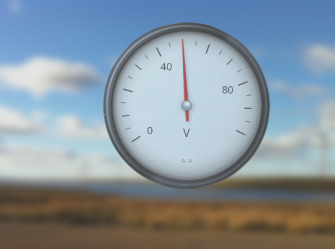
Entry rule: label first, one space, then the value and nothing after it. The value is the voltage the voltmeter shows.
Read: 50 V
